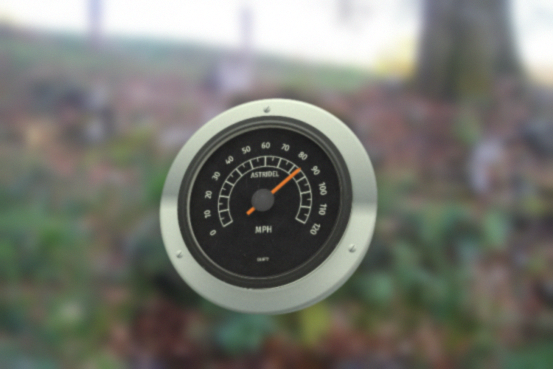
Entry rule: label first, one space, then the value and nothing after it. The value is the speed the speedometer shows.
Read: 85 mph
